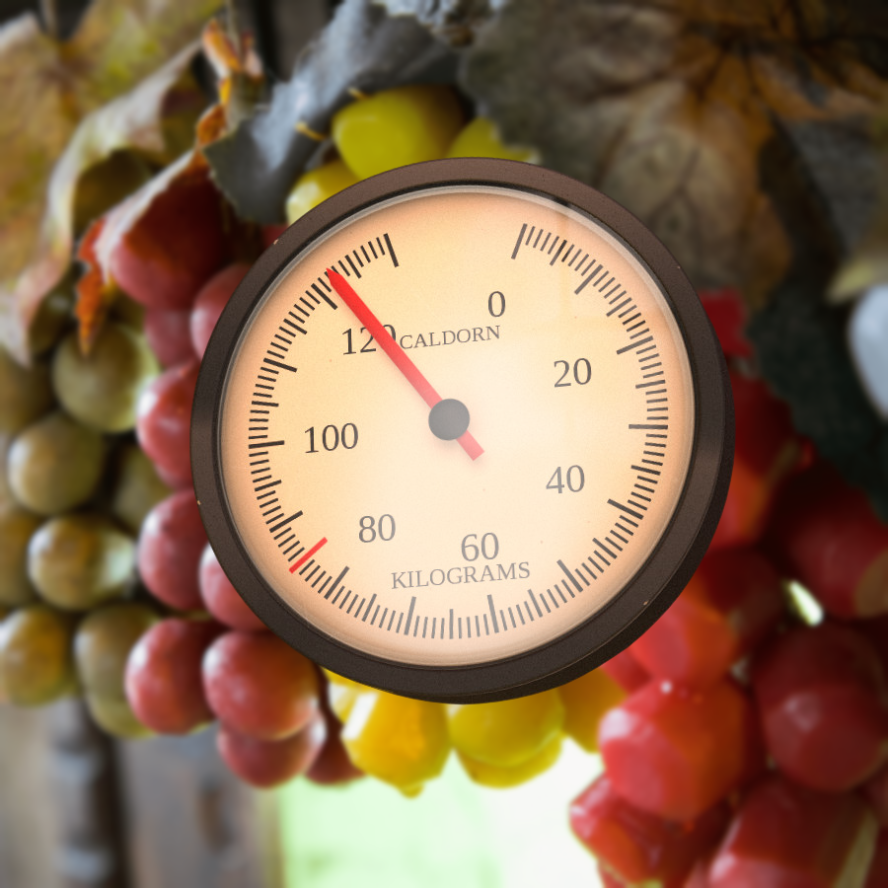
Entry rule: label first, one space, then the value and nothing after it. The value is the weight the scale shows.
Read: 122.5 kg
